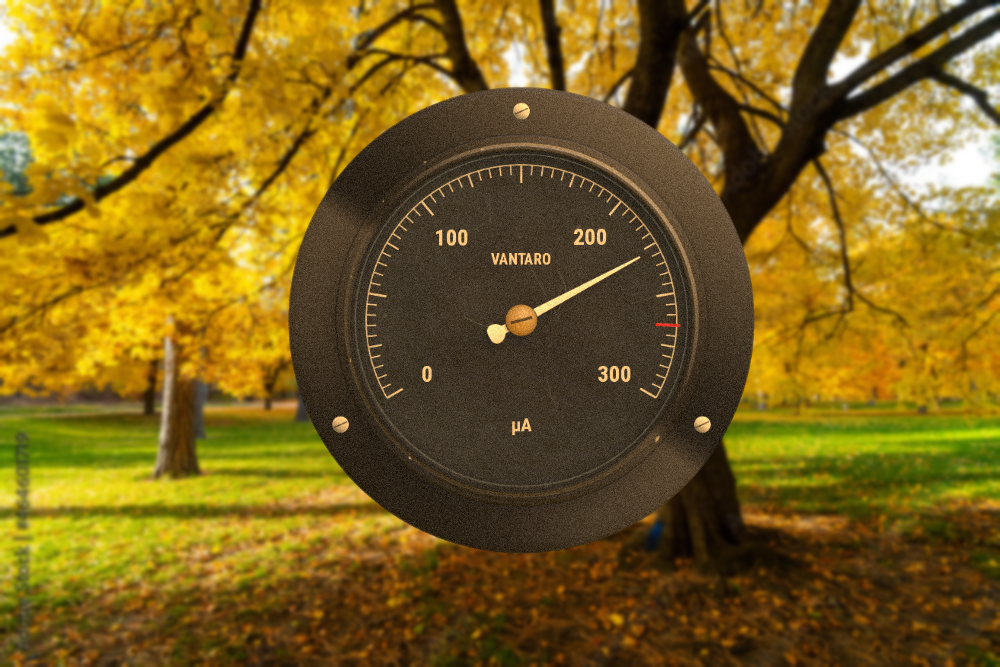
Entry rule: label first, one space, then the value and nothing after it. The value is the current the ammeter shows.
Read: 227.5 µA
